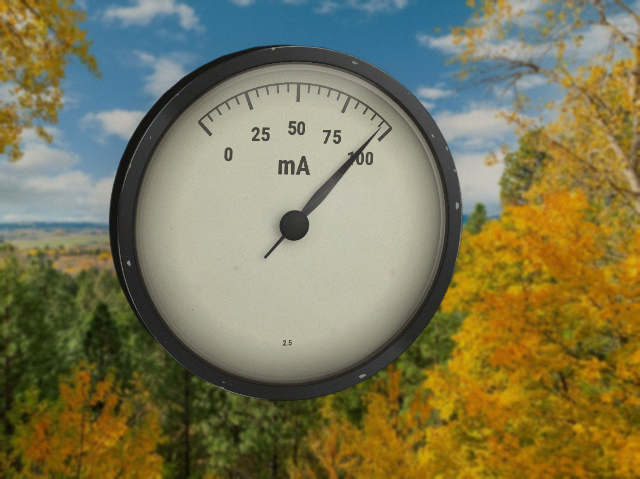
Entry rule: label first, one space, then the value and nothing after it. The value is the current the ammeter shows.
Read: 95 mA
